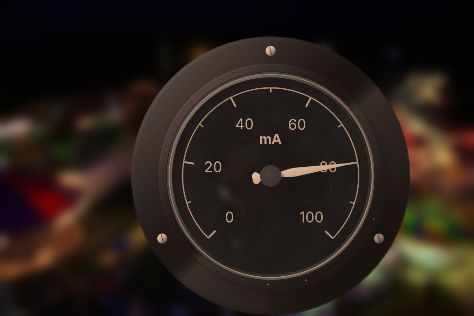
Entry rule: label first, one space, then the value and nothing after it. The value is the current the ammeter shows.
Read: 80 mA
